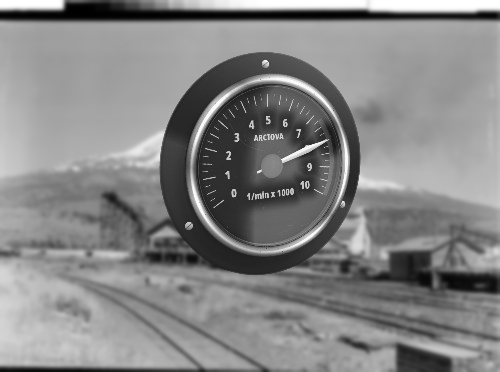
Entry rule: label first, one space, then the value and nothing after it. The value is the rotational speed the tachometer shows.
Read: 8000 rpm
